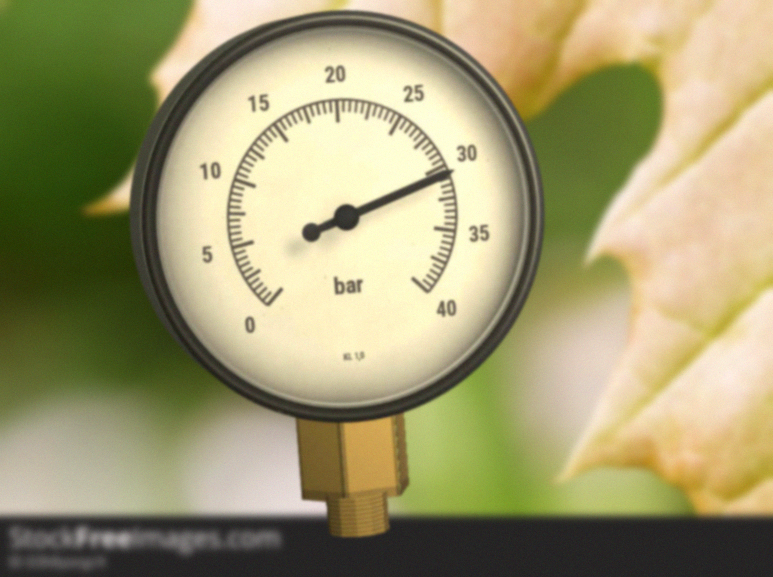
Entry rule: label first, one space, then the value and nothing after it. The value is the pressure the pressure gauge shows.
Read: 30.5 bar
